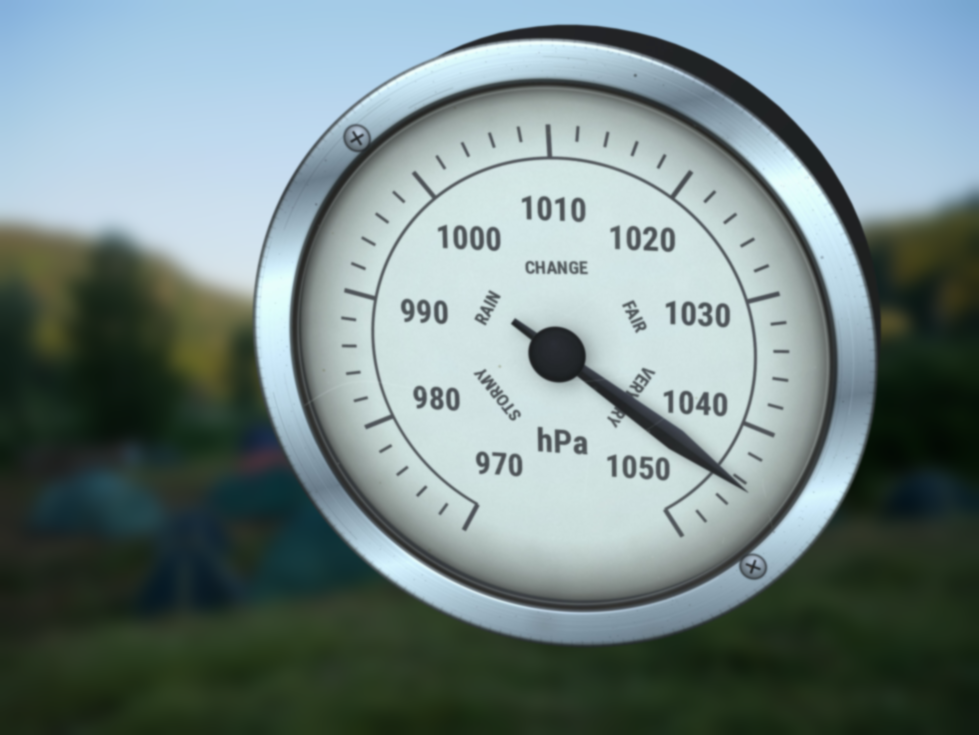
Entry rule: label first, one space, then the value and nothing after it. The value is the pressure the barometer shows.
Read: 1044 hPa
